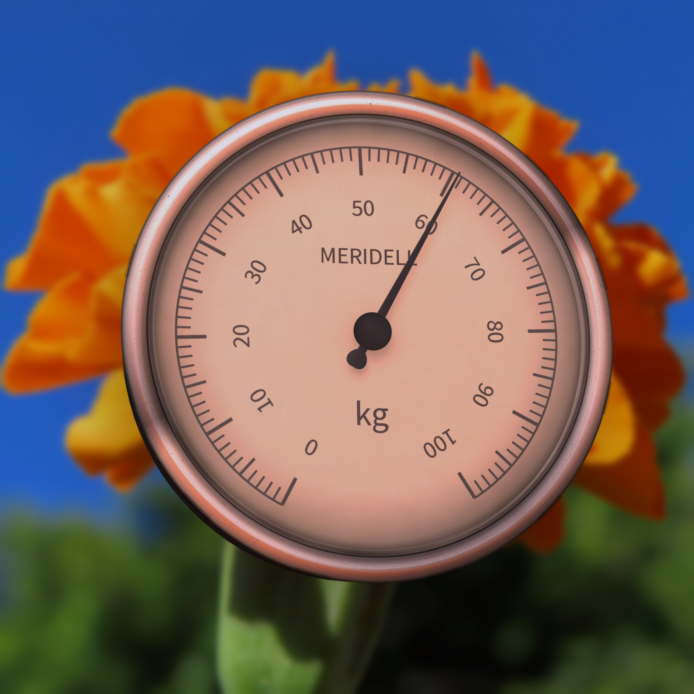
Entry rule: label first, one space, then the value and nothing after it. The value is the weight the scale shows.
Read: 60.5 kg
